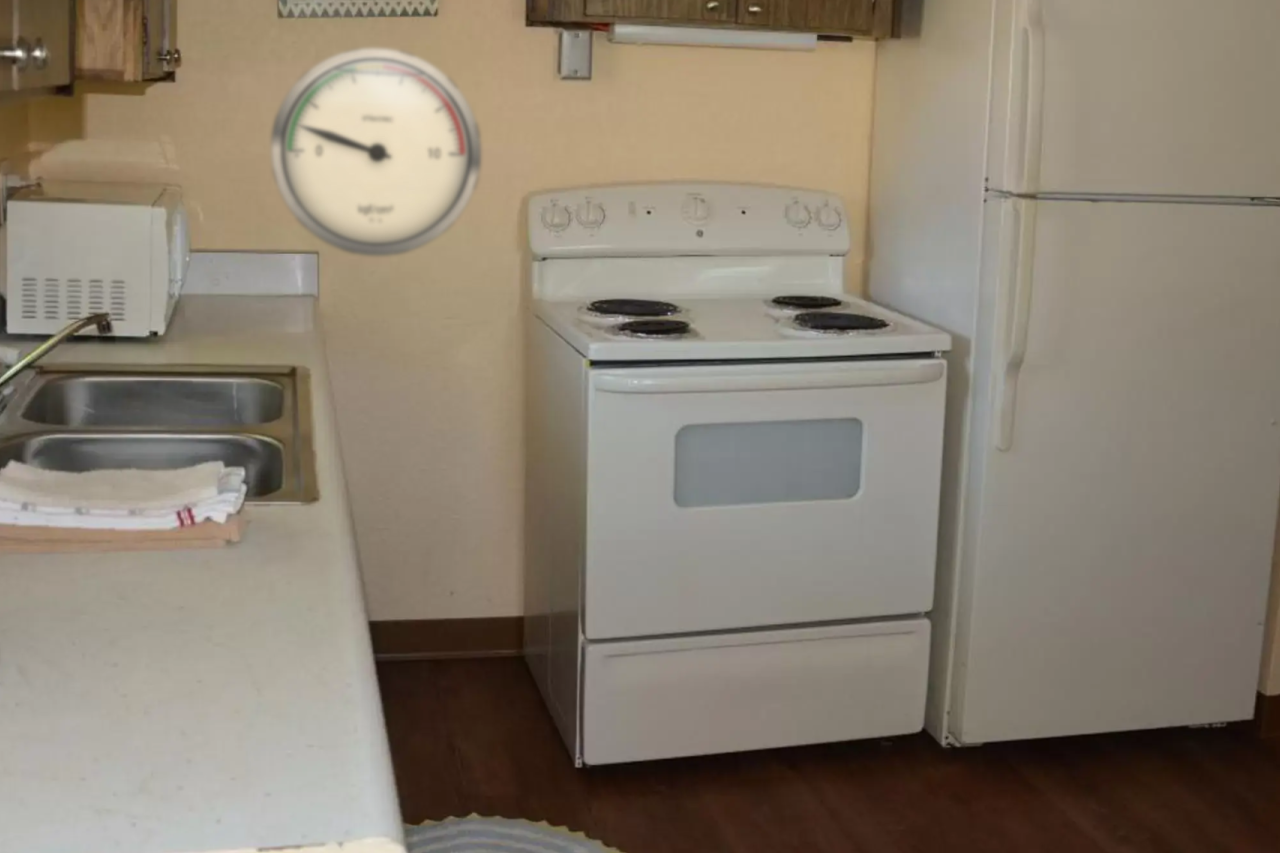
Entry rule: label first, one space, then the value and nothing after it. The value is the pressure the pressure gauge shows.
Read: 1 kg/cm²
